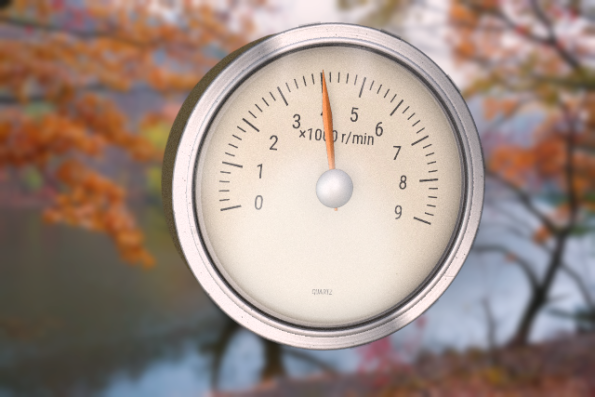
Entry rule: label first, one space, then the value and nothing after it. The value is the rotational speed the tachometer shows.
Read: 4000 rpm
